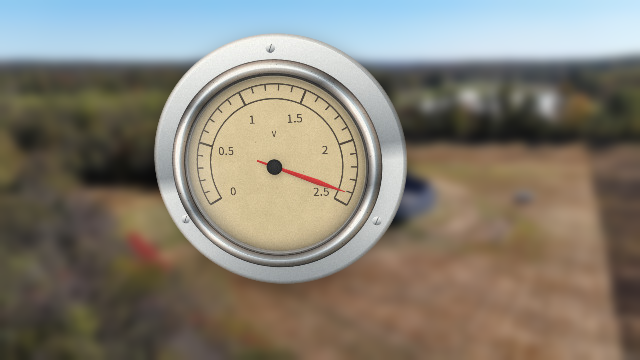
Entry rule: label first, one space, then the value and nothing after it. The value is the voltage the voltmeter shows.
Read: 2.4 V
